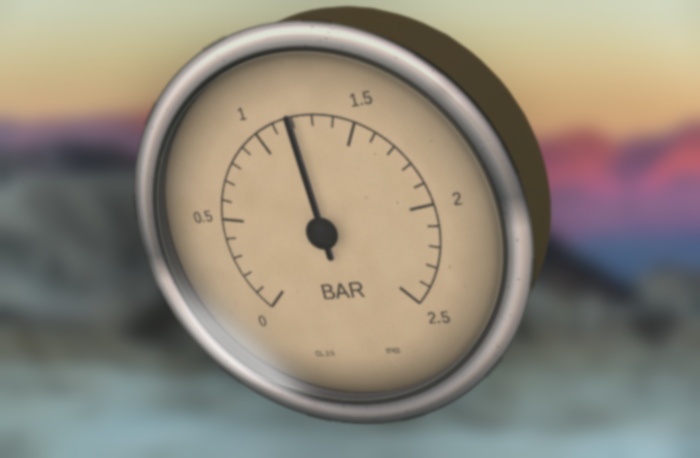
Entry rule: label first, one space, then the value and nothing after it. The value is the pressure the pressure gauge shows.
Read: 1.2 bar
